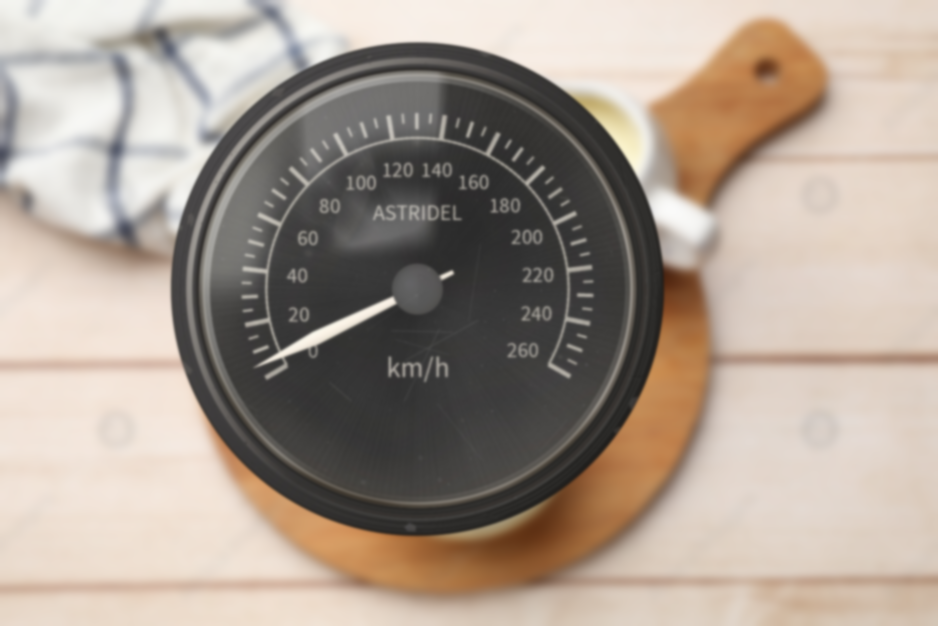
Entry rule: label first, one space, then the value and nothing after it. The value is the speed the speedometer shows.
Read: 5 km/h
